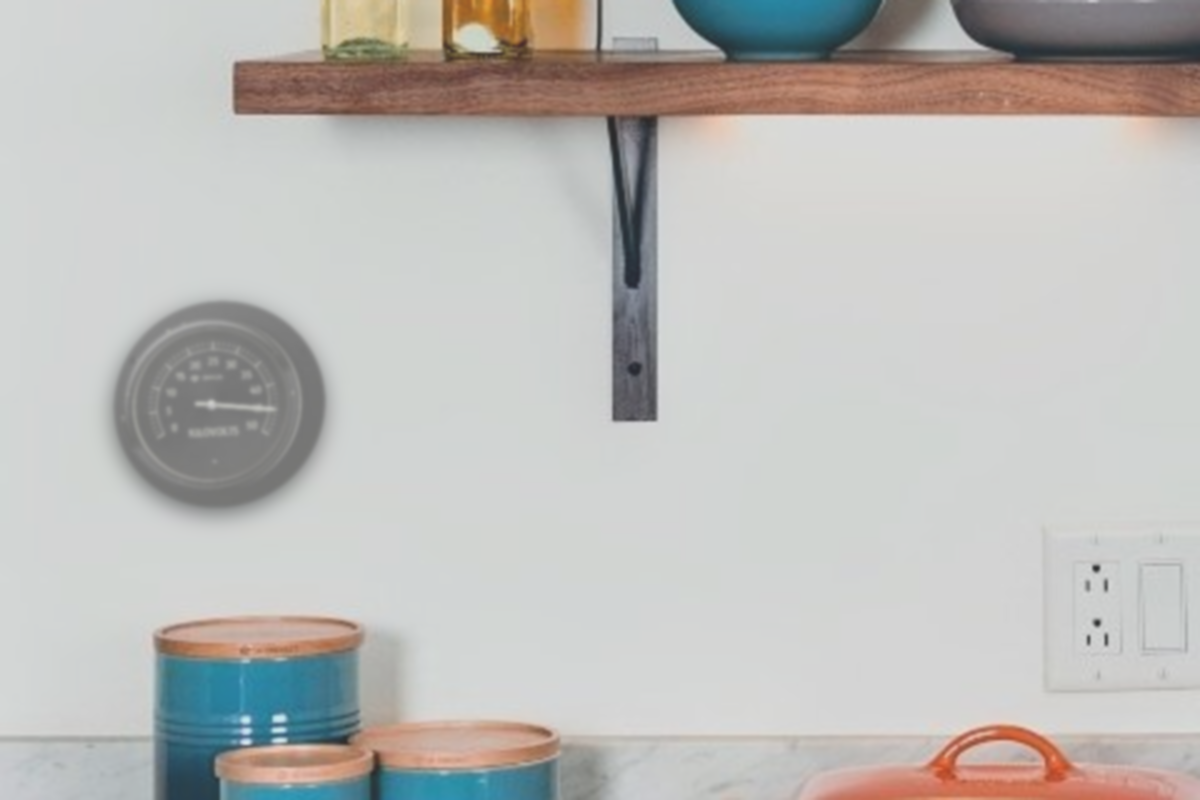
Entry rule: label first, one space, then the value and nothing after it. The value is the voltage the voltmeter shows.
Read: 45 kV
